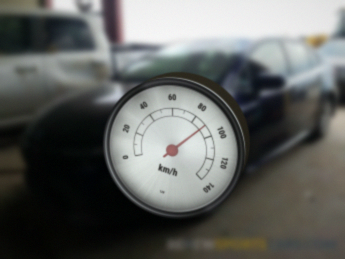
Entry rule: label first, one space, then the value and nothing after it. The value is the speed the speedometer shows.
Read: 90 km/h
